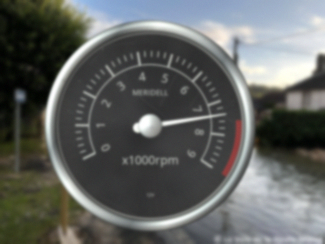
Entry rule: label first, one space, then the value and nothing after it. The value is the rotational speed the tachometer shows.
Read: 7400 rpm
